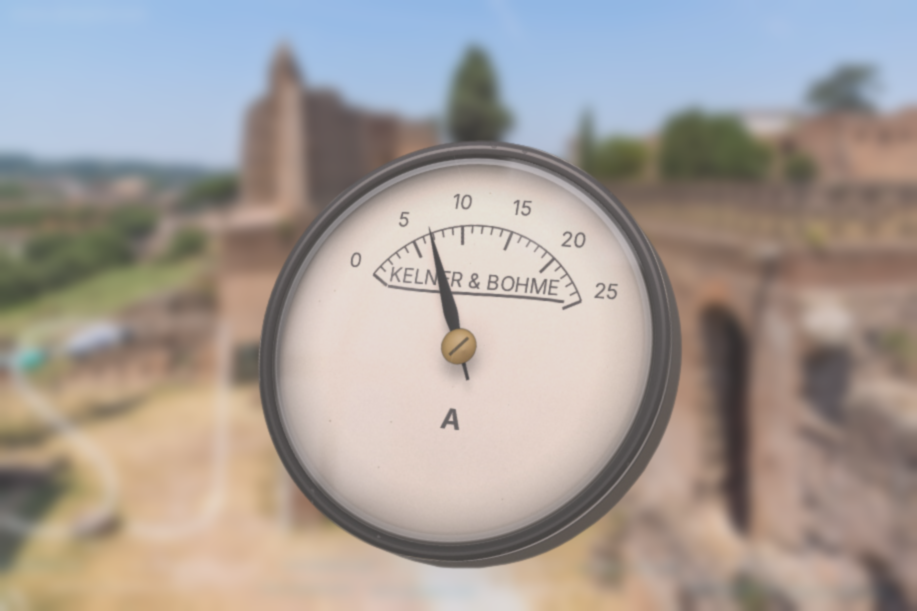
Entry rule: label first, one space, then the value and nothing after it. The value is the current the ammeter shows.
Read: 7 A
